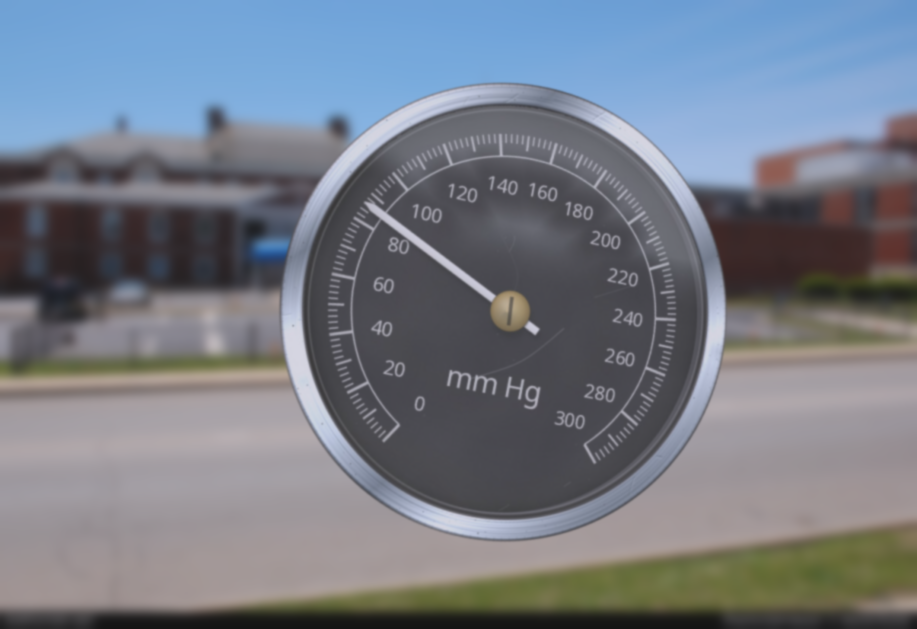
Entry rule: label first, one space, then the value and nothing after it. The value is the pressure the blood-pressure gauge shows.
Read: 86 mmHg
